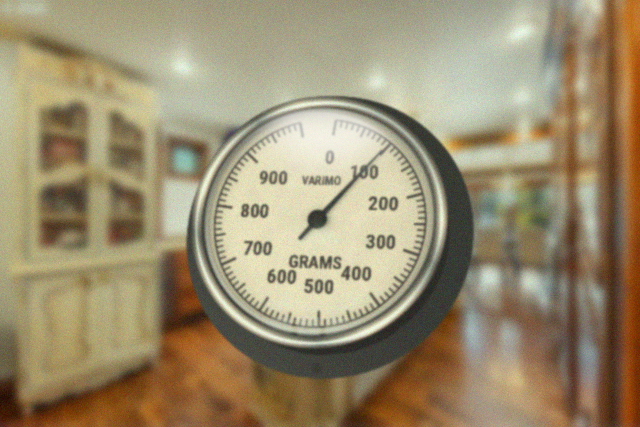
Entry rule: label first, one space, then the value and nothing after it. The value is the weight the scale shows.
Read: 100 g
